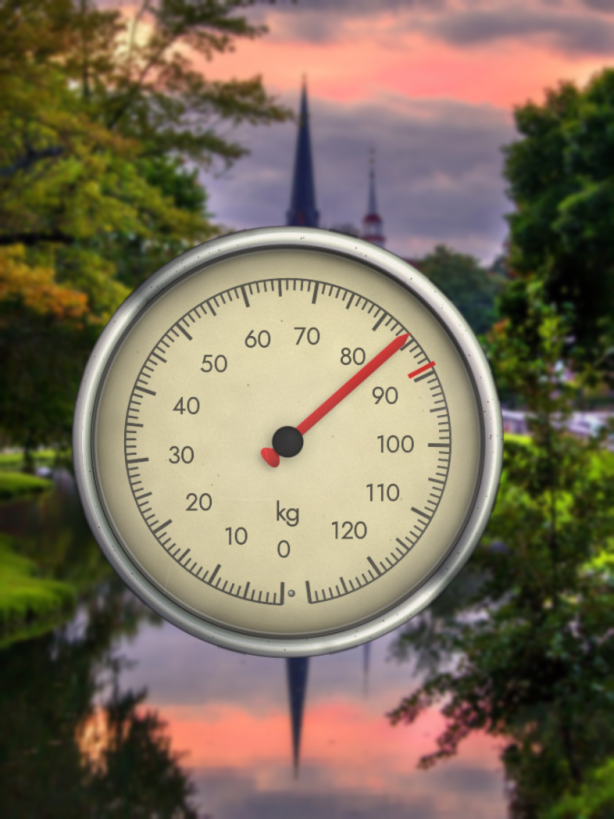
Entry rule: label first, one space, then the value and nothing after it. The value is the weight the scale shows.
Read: 84 kg
